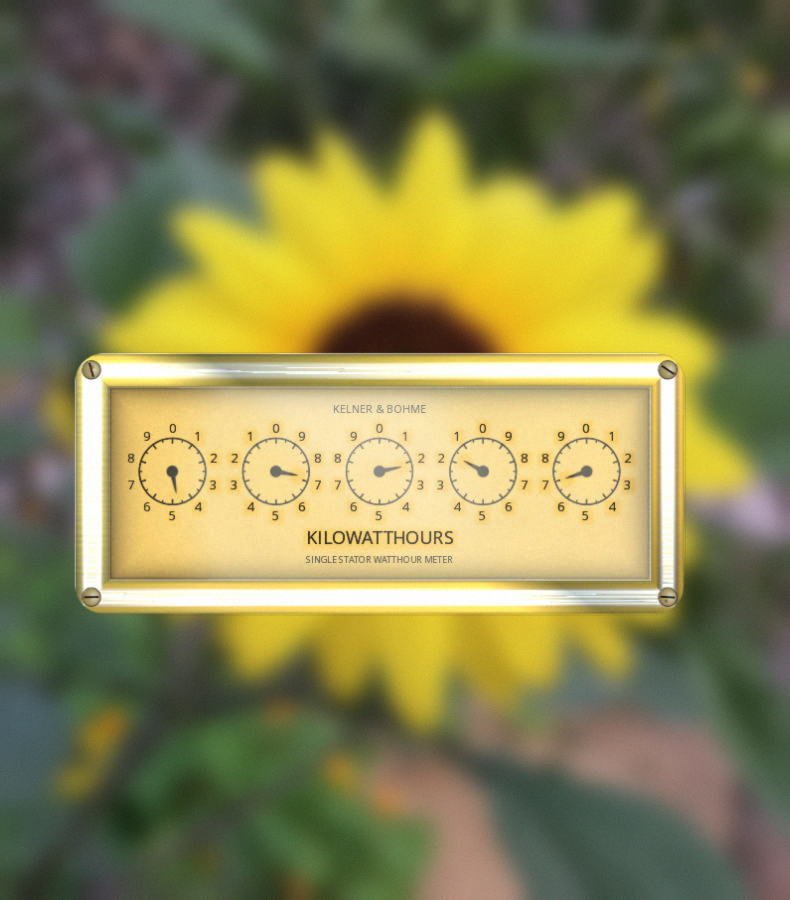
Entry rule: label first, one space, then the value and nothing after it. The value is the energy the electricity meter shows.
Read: 47217 kWh
